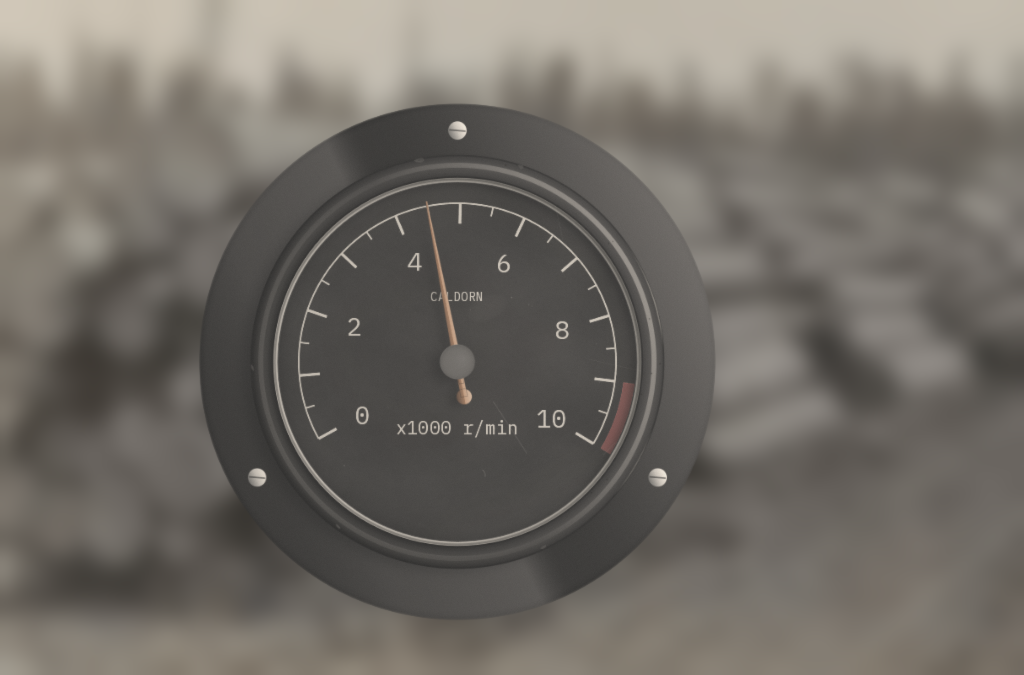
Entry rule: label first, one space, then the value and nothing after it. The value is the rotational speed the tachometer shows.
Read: 4500 rpm
